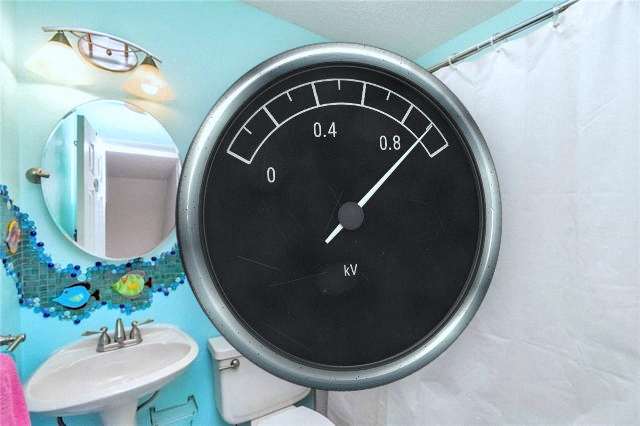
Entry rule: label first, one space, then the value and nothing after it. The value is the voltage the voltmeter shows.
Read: 0.9 kV
